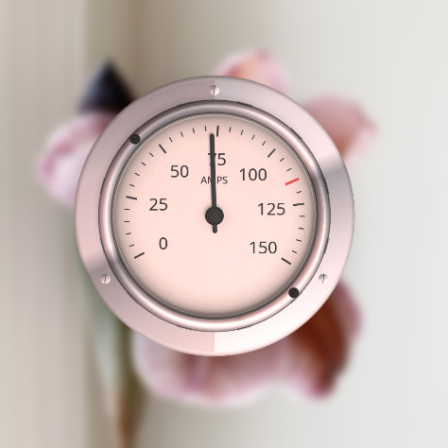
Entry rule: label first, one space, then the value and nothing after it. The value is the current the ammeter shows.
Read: 72.5 A
